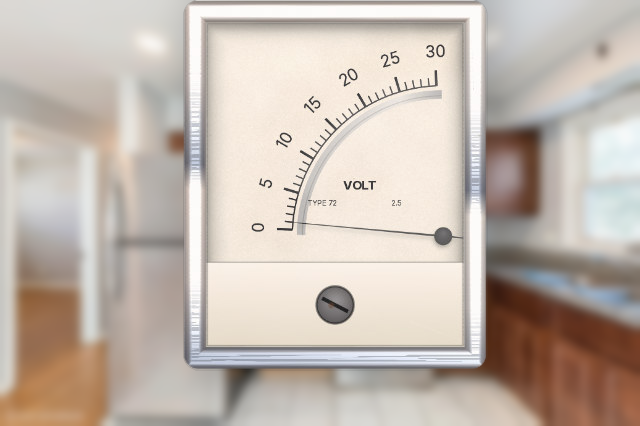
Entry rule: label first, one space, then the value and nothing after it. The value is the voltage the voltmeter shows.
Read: 1 V
